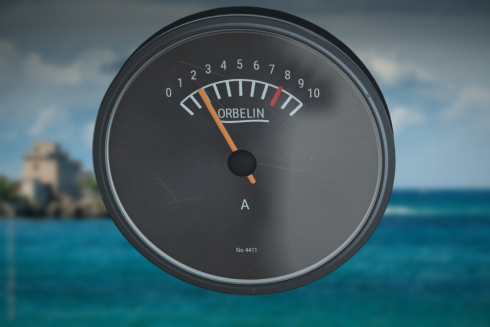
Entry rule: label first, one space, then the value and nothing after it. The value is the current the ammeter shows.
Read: 2 A
